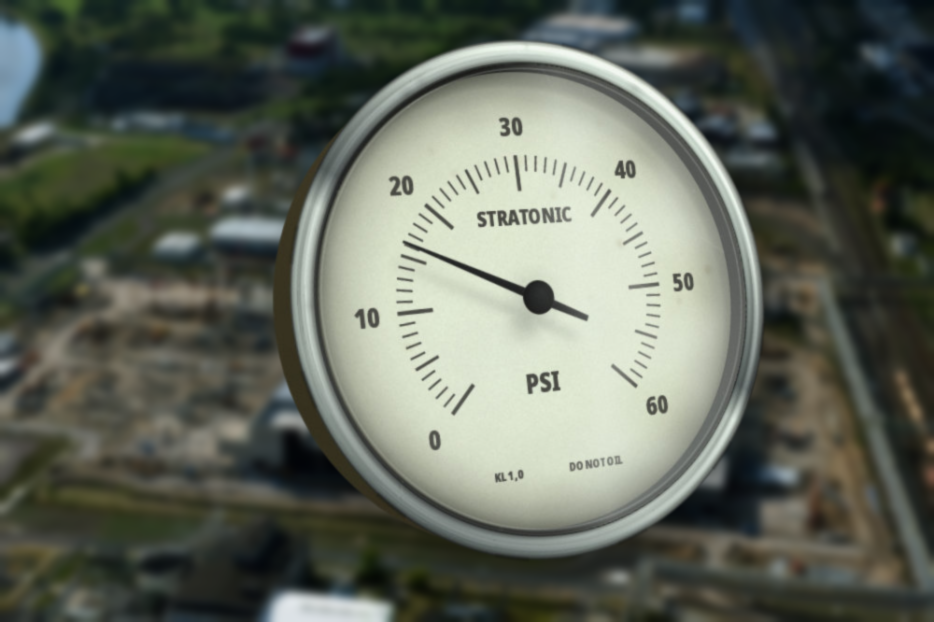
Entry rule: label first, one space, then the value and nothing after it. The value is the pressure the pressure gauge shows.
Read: 16 psi
